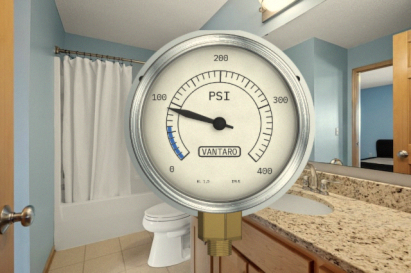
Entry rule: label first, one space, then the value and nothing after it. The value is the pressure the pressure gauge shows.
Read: 90 psi
